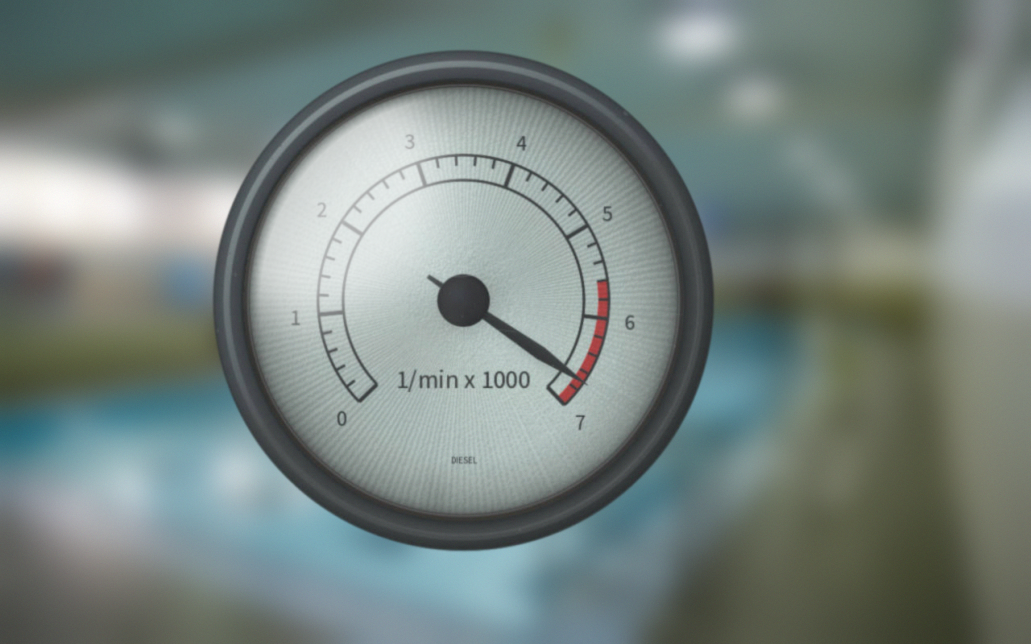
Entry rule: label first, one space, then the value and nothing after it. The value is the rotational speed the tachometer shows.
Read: 6700 rpm
